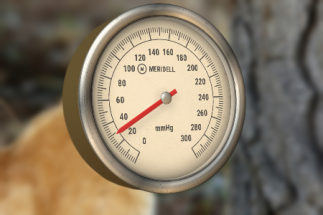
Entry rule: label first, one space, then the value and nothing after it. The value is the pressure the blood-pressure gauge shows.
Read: 30 mmHg
